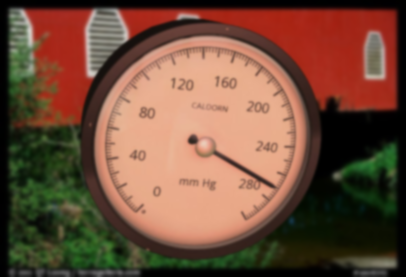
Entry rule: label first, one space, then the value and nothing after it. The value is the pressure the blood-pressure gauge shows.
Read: 270 mmHg
